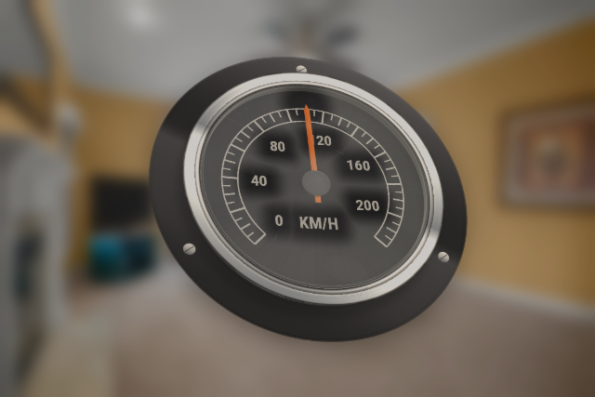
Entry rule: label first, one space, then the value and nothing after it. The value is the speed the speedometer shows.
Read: 110 km/h
